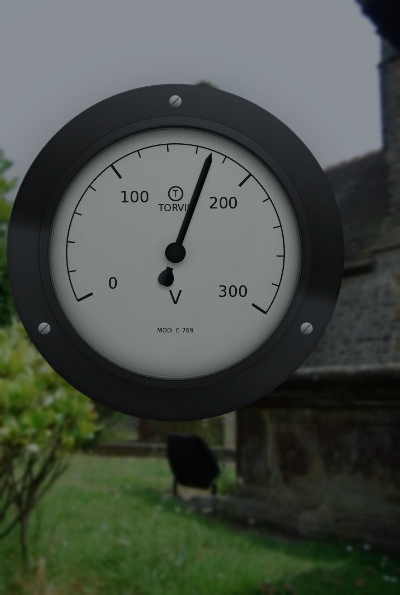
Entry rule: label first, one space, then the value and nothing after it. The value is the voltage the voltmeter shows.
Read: 170 V
